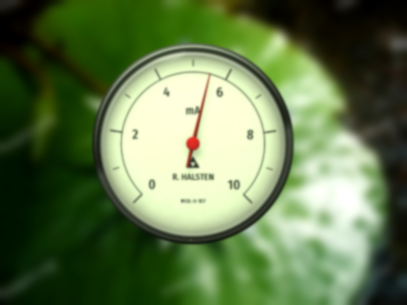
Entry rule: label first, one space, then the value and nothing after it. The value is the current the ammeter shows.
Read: 5.5 mA
